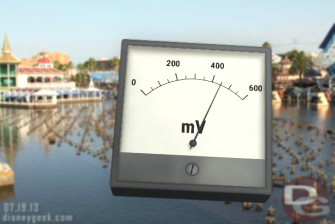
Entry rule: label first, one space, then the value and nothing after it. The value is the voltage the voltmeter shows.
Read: 450 mV
